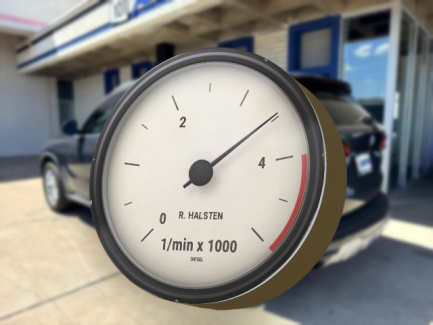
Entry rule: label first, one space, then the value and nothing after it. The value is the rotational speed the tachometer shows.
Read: 3500 rpm
